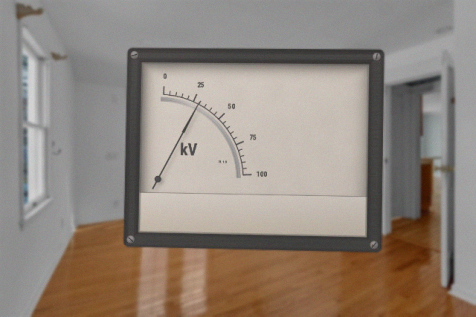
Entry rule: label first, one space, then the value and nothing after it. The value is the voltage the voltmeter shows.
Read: 30 kV
